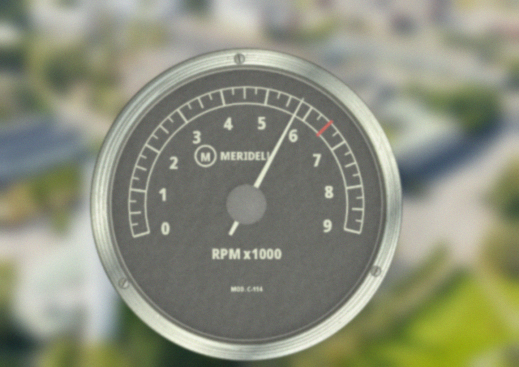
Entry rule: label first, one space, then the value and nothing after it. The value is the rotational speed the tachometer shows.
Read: 5750 rpm
